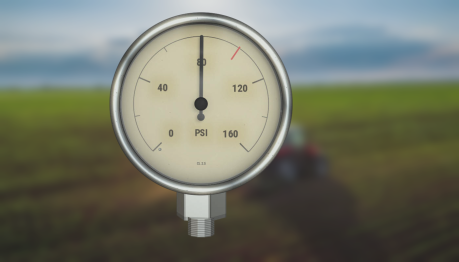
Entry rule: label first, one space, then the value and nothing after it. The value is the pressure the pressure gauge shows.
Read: 80 psi
